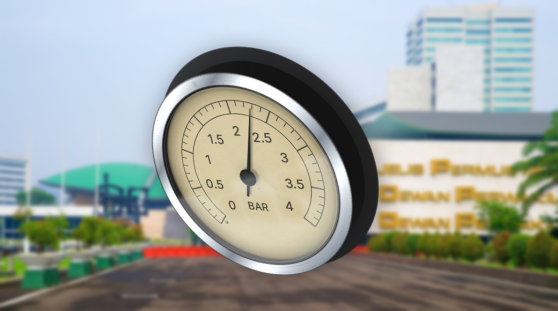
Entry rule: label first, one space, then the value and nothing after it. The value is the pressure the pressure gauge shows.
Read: 2.3 bar
